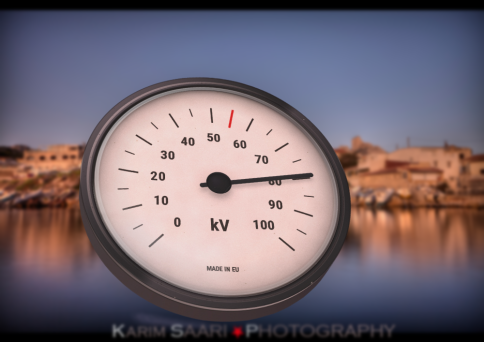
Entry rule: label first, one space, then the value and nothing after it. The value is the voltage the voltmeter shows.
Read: 80 kV
